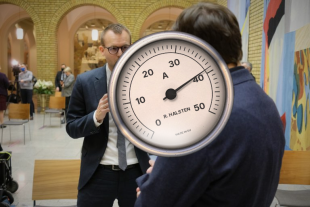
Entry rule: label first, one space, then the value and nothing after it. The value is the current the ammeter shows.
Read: 39 A
